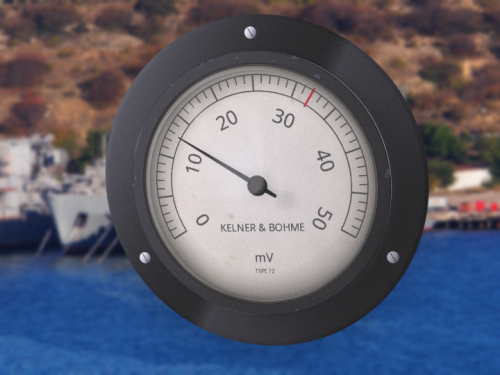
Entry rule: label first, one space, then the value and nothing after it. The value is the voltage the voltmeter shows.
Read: 13 mV
